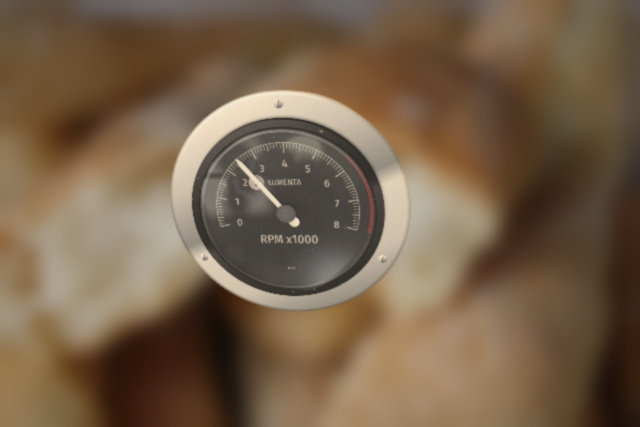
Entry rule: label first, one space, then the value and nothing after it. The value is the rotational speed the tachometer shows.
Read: 2500 rpm
